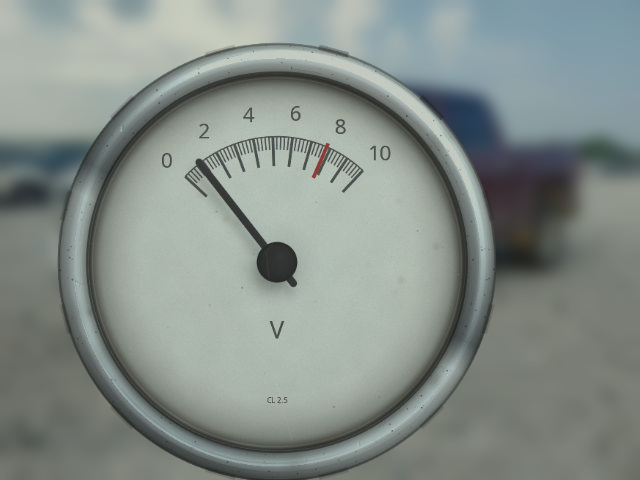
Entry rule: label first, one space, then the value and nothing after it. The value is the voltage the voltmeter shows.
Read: 1 V
